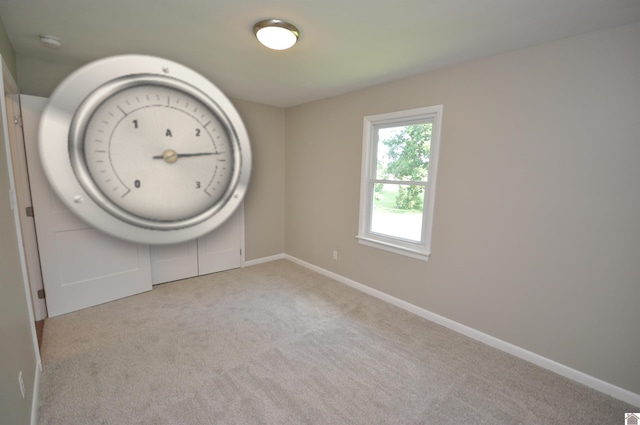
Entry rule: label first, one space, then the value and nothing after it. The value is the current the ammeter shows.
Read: 2.4 A
